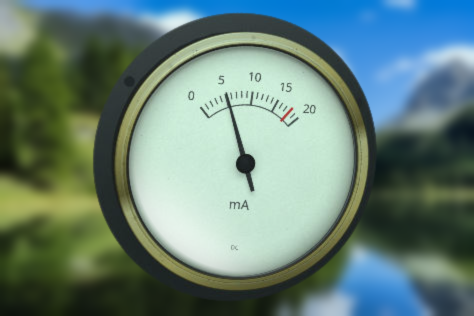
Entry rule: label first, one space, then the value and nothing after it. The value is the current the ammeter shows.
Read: 5 mA
